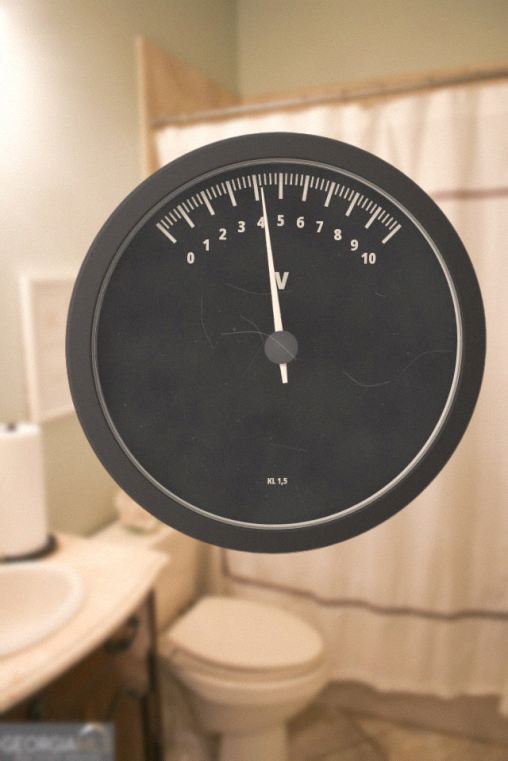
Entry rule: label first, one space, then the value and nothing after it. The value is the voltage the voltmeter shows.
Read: 4.2 V
